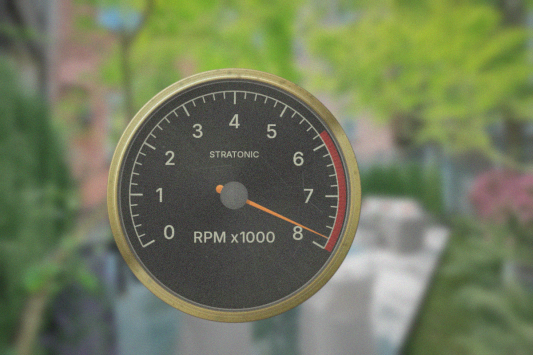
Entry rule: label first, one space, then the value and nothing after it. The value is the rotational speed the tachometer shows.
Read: 7800 rpm
